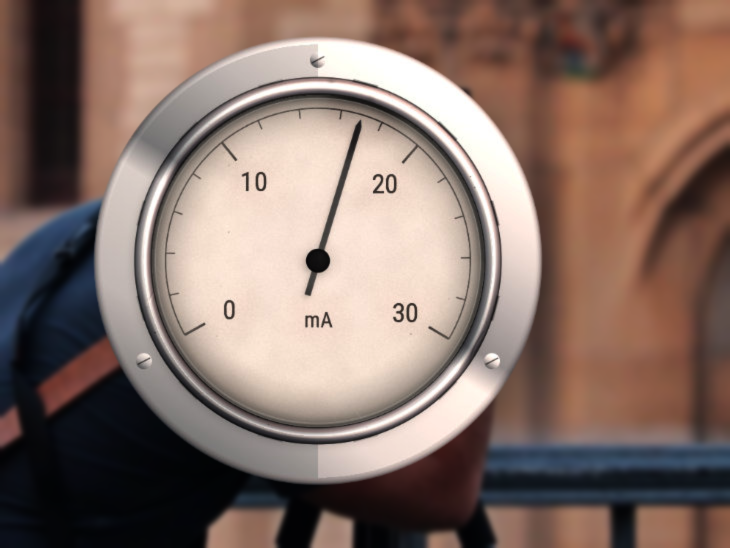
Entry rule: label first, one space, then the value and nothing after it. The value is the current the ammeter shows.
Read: 17 mA
